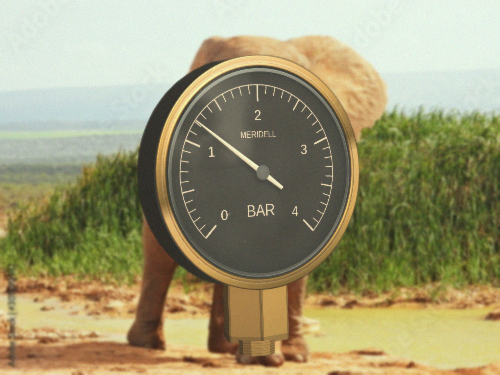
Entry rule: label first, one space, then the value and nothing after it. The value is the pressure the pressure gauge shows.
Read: 1.2 bar
